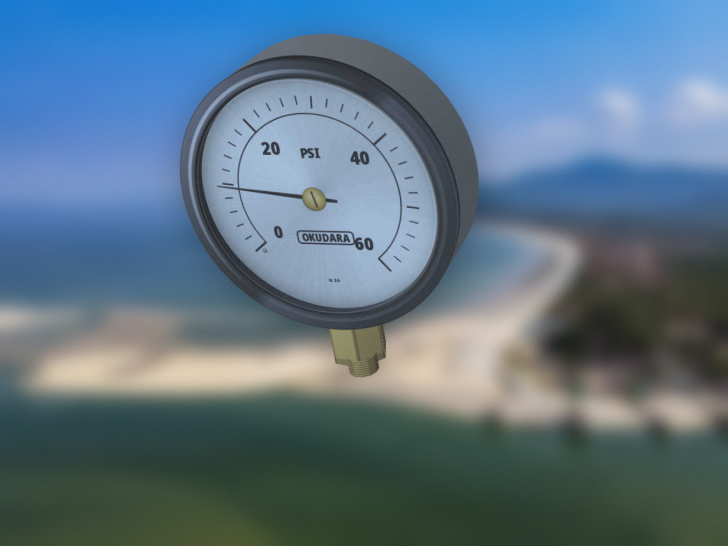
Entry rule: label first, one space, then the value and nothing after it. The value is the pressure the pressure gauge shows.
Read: 10 psi
